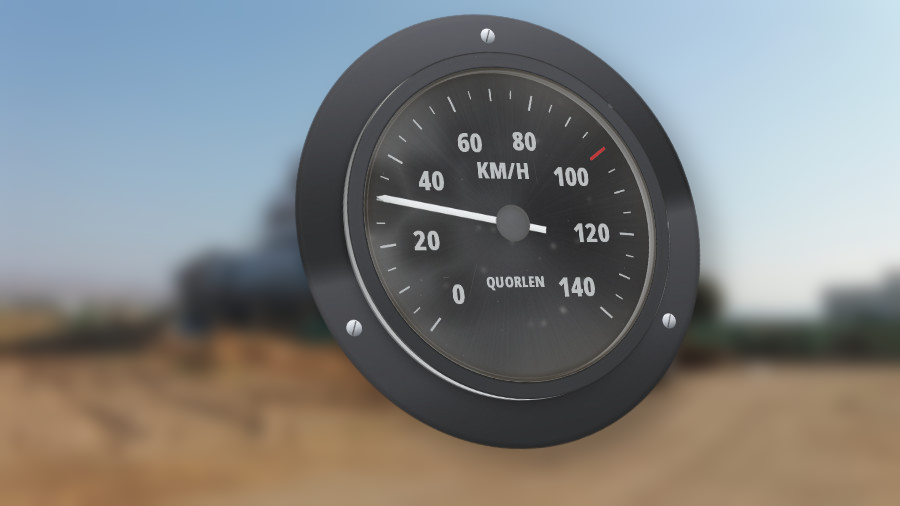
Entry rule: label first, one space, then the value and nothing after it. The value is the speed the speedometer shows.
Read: 30 km/h
